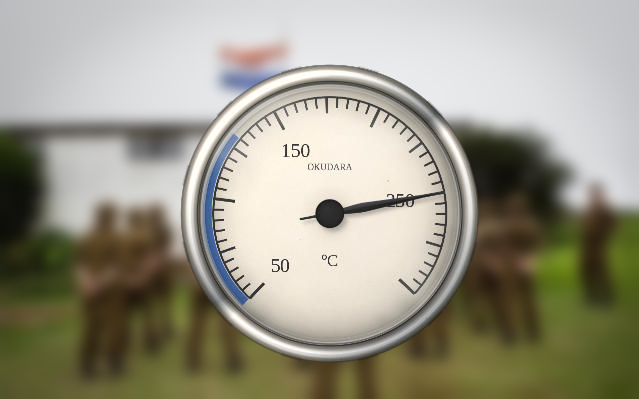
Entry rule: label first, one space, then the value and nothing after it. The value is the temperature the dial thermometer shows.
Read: 250 °C
